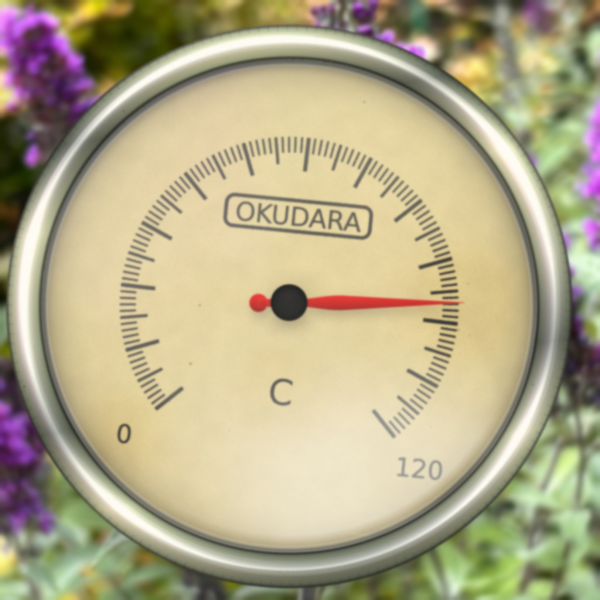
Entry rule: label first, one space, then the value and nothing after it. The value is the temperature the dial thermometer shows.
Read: 97 °C
